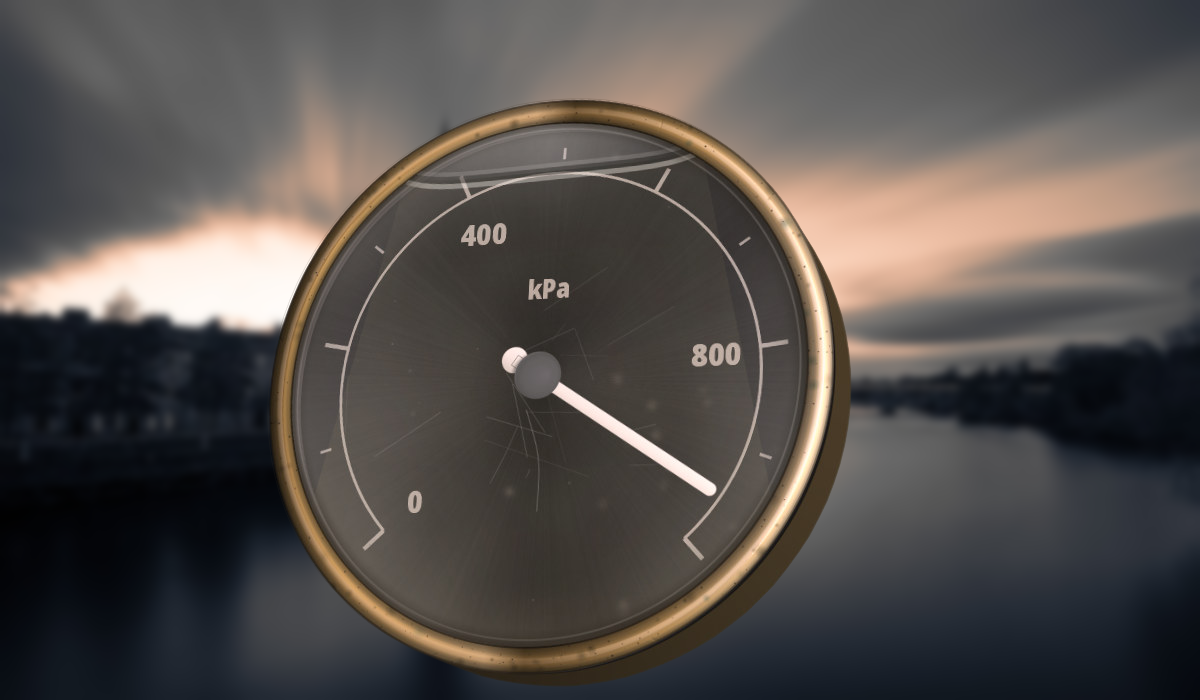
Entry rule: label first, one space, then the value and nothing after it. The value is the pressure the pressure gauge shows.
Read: 950 kPa
